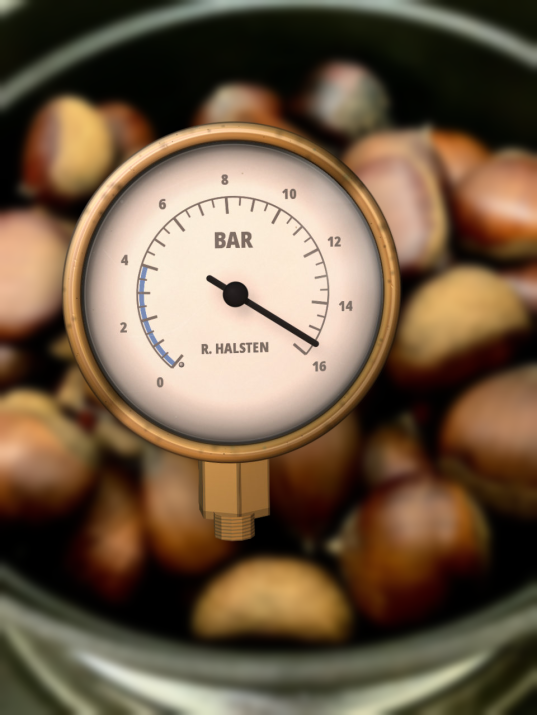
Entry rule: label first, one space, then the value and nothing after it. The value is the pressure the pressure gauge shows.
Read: 15.5 bar
